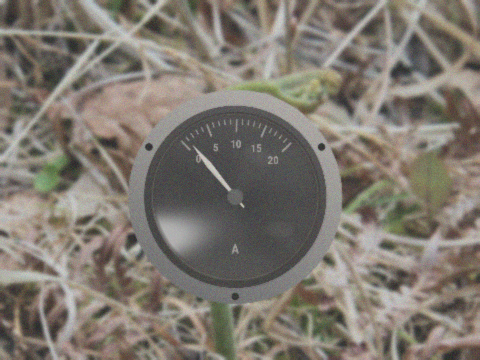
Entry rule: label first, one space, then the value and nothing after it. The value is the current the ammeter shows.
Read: 1 A
